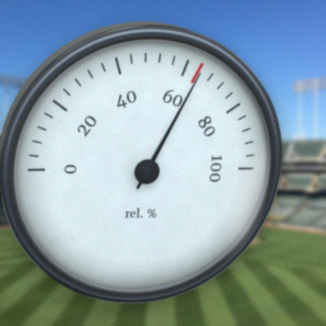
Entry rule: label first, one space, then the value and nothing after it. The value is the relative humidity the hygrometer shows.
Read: 64 %
